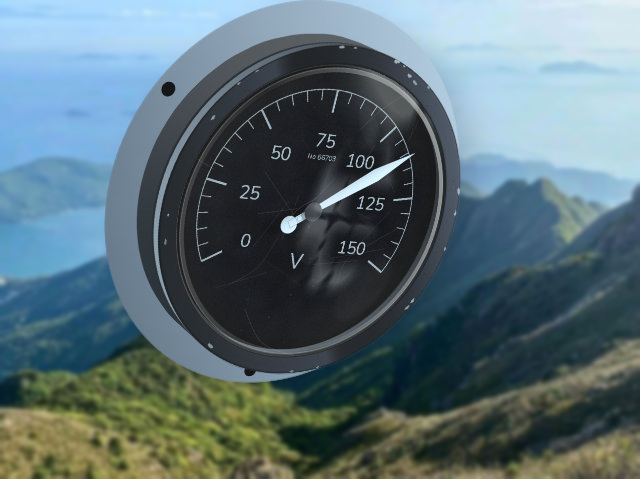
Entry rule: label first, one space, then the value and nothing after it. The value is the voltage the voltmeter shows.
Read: 110 V
